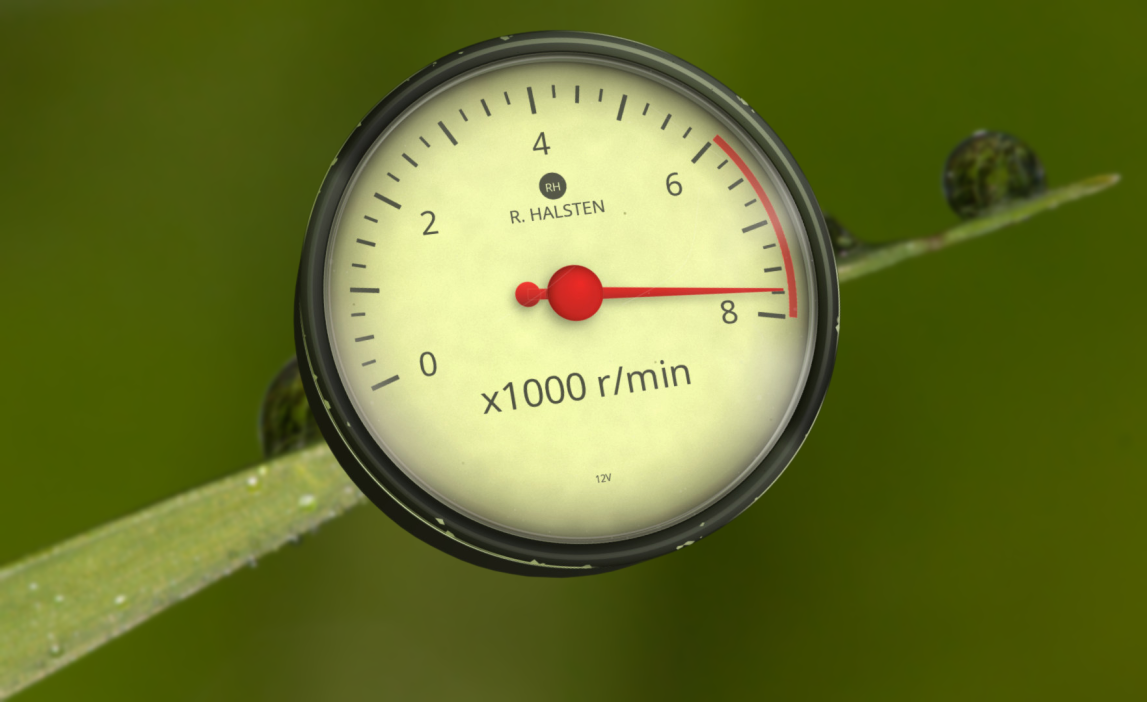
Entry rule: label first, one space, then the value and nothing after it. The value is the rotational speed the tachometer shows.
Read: 7750 rpm
